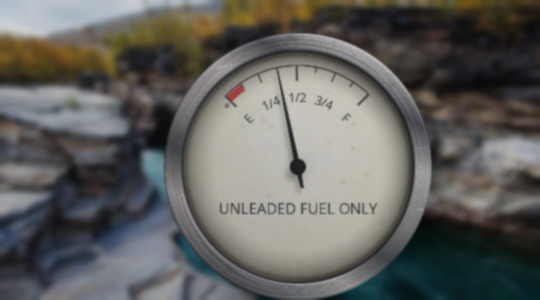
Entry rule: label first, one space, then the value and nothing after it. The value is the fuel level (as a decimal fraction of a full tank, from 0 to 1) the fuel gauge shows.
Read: 0.375
